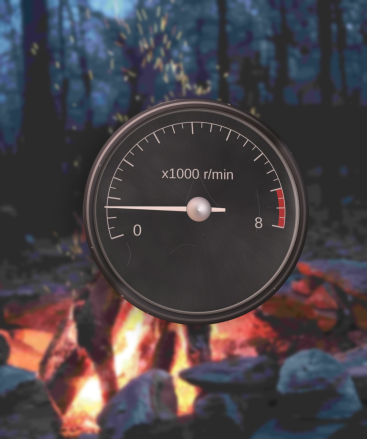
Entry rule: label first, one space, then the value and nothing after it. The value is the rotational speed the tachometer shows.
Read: 750 rpm
